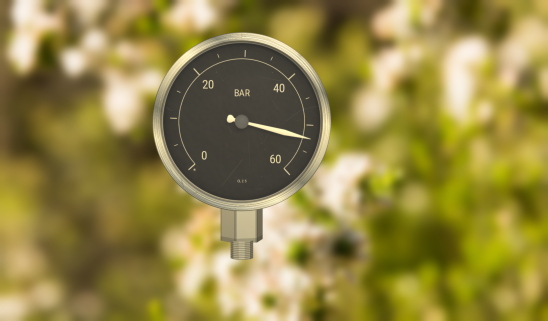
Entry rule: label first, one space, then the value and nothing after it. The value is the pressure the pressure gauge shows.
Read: 52.5 bar
